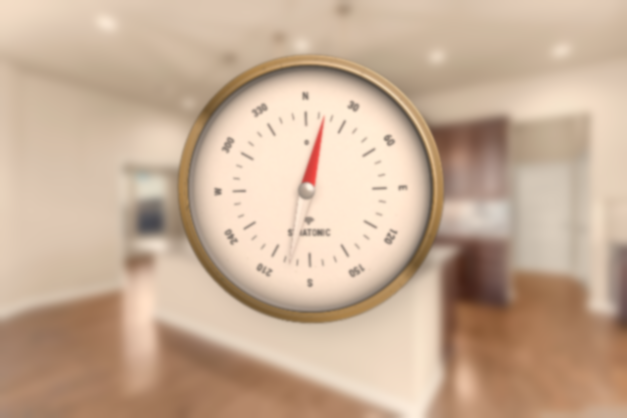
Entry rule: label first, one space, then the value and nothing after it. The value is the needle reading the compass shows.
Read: 15 °
